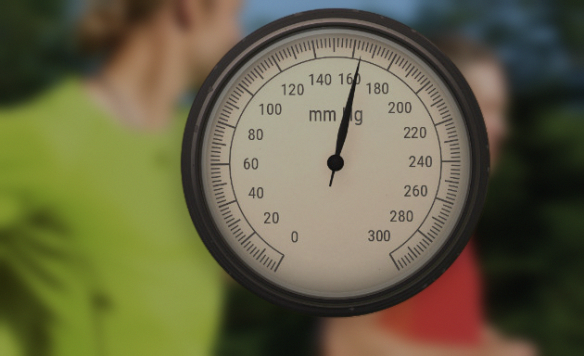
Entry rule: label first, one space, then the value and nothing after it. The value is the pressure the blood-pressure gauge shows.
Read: 164 mmHg
